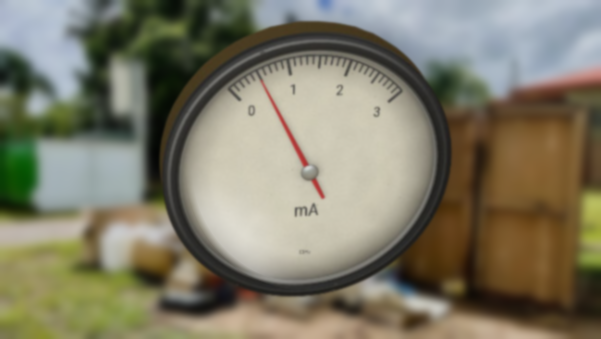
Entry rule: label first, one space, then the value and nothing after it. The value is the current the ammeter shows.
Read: 0.5 mA
